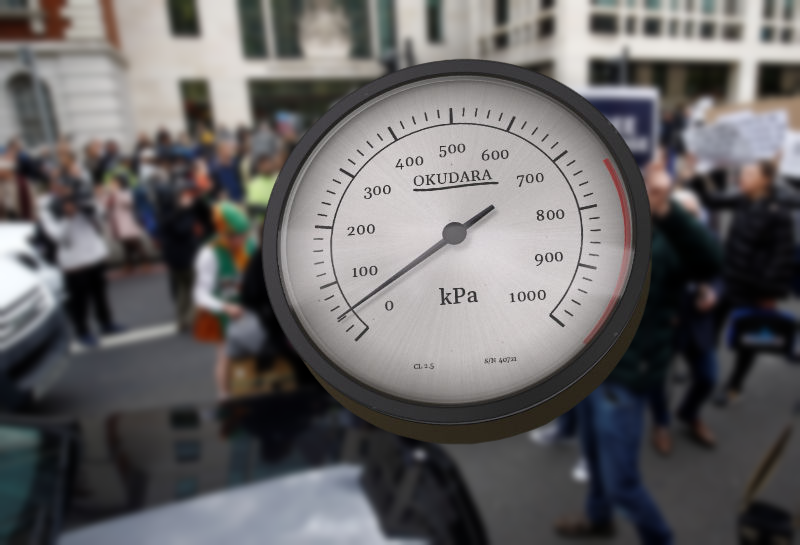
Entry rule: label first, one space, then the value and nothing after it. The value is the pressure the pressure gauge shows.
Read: 40 kPa
